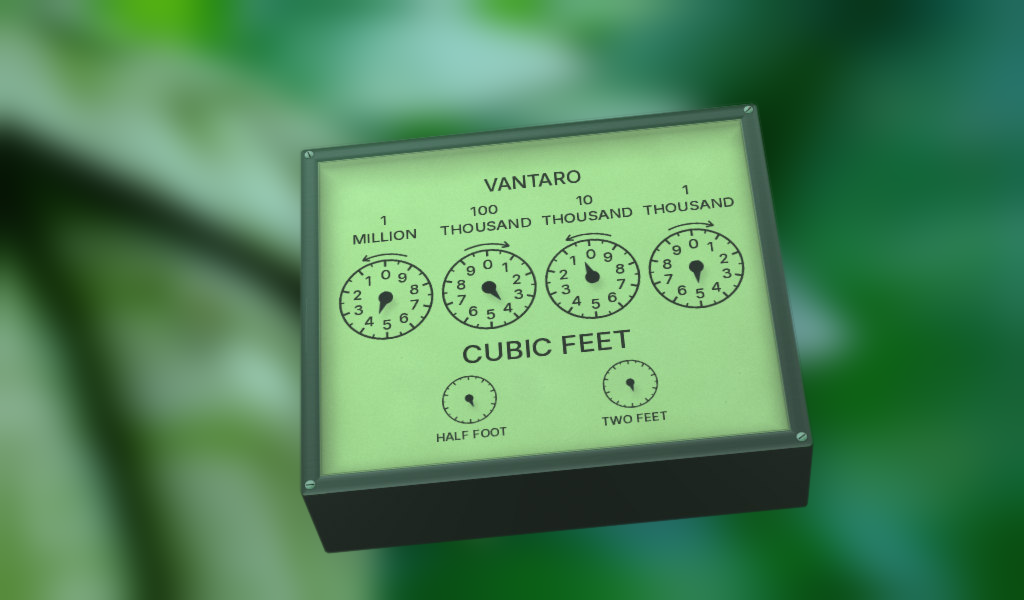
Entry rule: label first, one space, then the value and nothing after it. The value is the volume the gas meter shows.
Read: 440500 ft³
